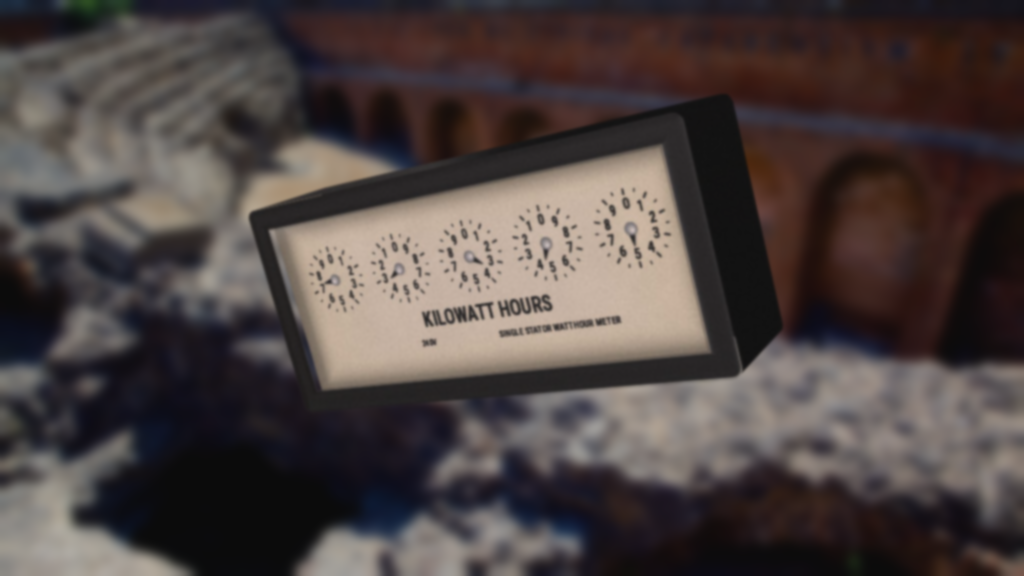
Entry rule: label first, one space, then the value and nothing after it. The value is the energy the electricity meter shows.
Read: 73345 kWh
